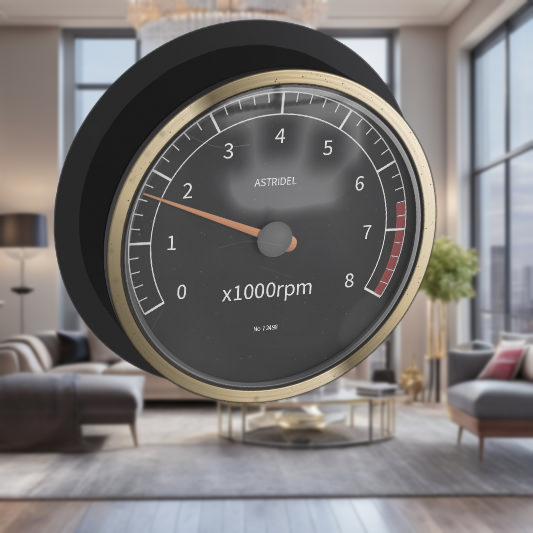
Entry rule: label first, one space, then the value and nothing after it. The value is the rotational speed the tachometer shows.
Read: 1700 rpm
